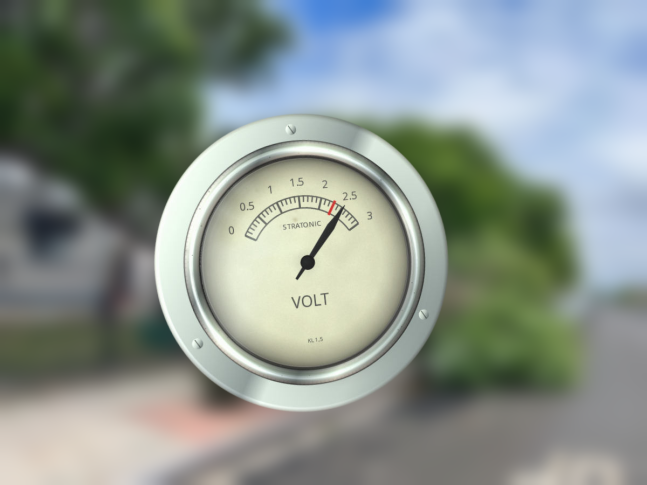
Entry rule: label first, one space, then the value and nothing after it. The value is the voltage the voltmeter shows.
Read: 2.5 V
